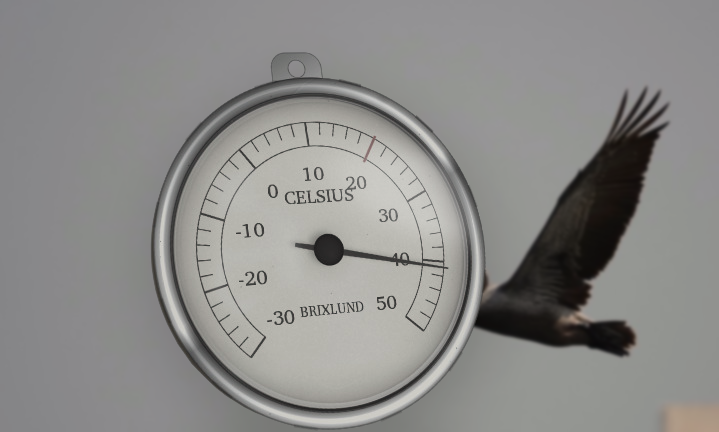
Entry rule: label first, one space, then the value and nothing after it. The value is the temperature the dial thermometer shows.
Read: 41 °C
